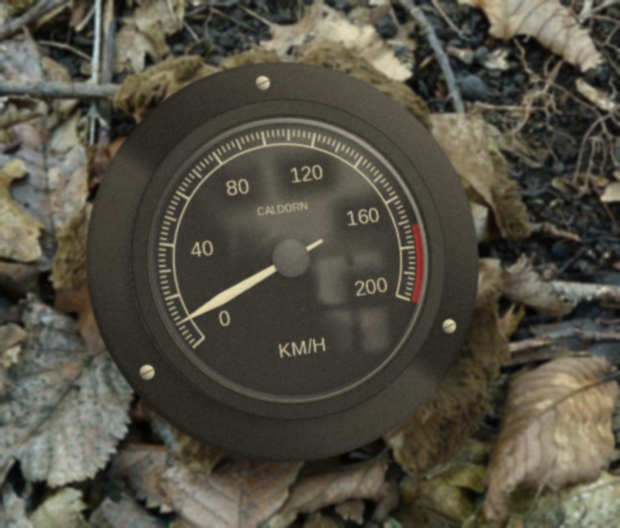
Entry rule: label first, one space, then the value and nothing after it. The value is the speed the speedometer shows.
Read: 10 km/h
